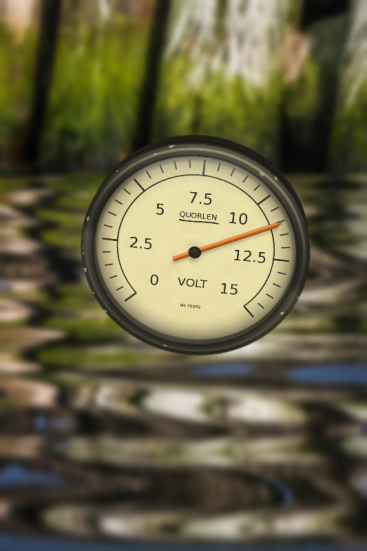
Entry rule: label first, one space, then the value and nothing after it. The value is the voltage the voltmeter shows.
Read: 11 V
